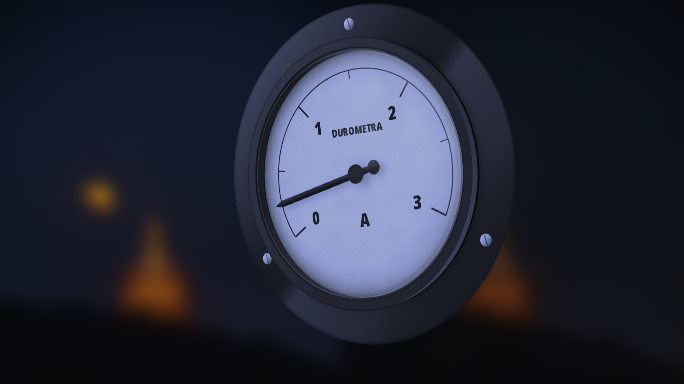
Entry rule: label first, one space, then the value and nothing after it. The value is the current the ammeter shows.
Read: 0.25 A
